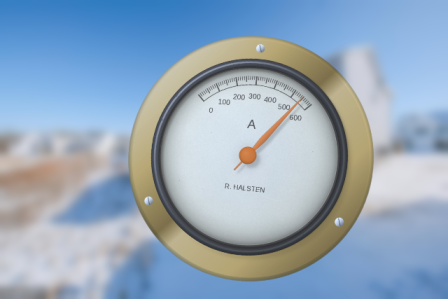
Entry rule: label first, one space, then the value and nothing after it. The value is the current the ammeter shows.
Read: 550 A
